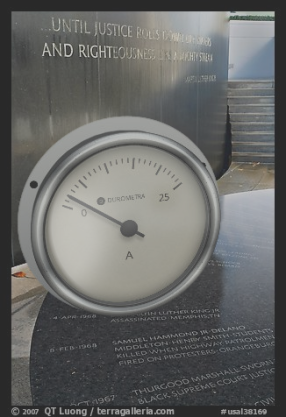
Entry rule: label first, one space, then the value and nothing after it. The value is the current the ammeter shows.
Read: 2 A
